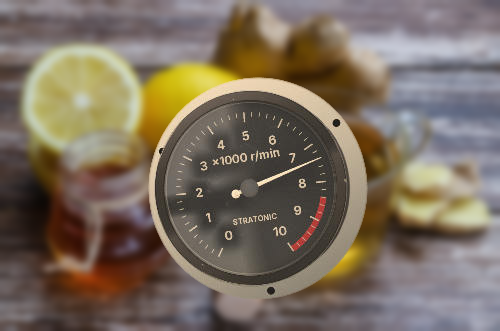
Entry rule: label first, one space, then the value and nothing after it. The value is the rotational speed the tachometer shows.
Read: 7400 rpm
